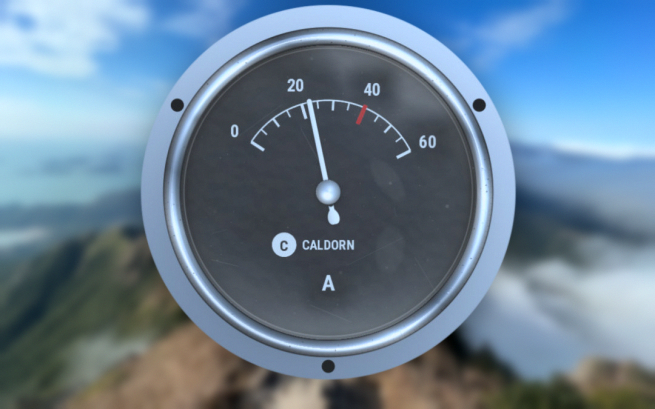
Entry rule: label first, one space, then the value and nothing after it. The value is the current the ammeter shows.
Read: 22.5 A
